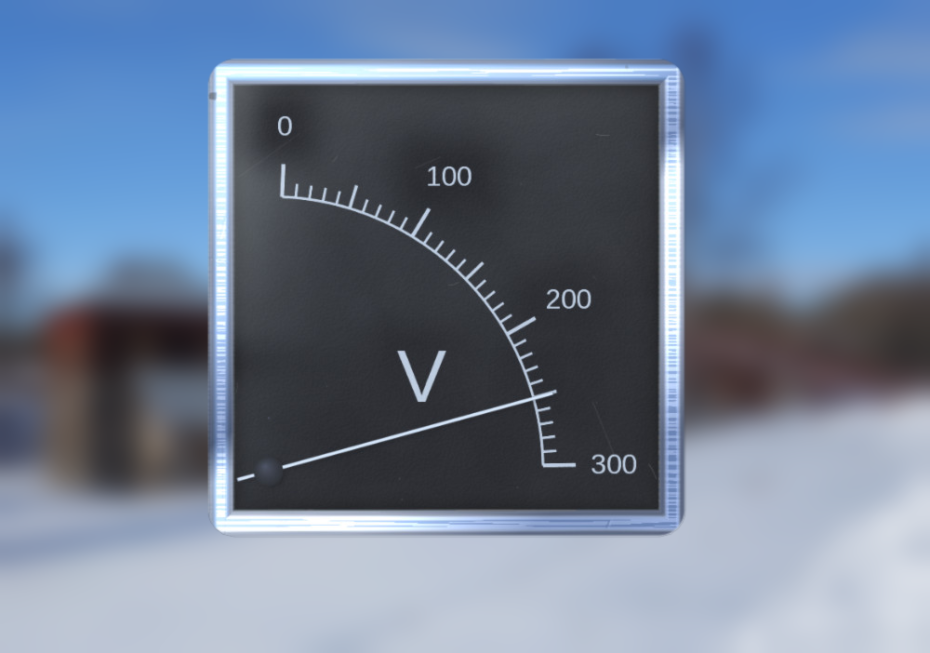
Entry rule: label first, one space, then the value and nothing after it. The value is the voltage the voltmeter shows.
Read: 250 V
